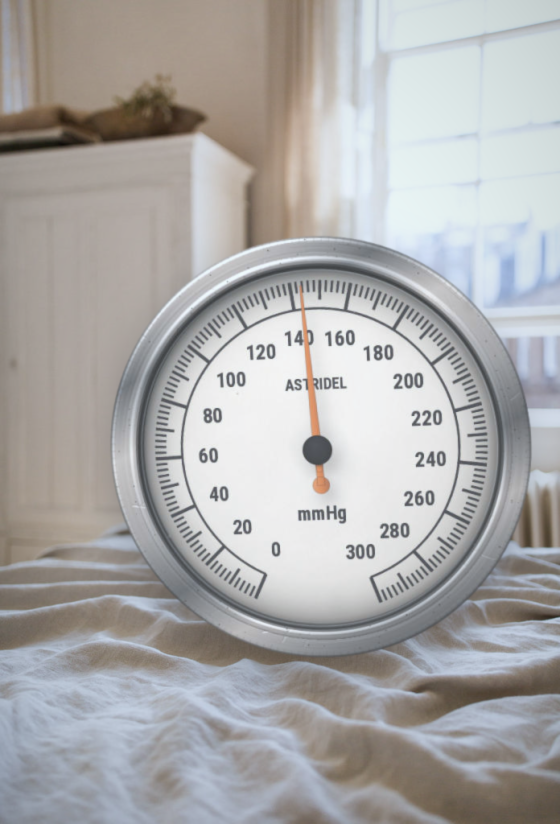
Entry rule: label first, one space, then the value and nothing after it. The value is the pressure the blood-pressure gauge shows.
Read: 144 mmHg
